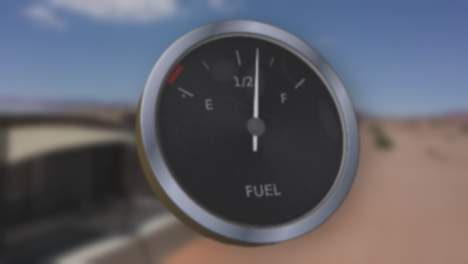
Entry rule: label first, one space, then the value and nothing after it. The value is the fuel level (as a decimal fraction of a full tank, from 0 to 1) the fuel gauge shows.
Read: 0.625
